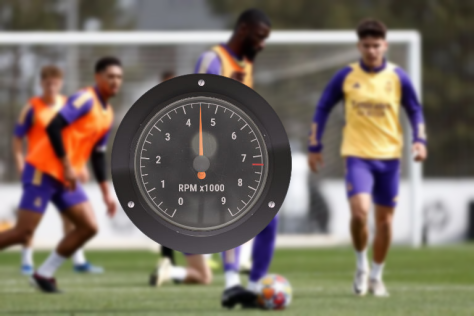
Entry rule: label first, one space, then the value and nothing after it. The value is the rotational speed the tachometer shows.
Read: 4500 rpm
